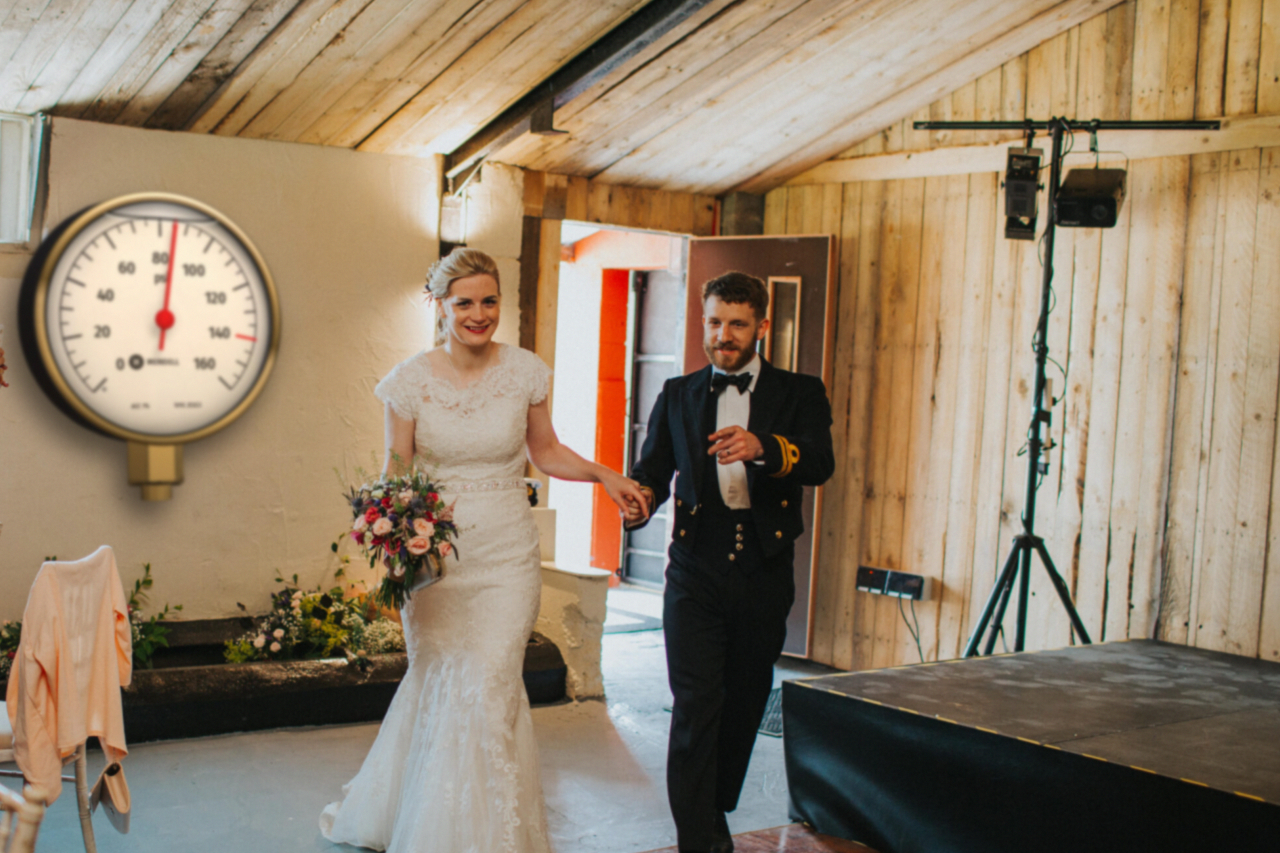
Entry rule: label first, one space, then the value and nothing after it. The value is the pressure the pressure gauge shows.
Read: 85 psi
